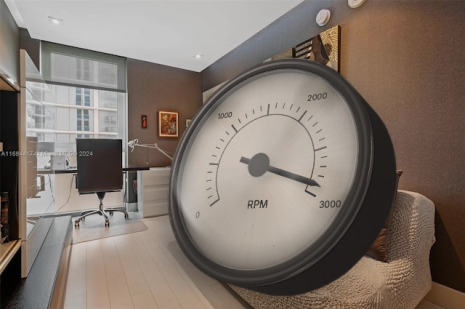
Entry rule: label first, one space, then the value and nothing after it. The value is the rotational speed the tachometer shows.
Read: 2900 rpm
